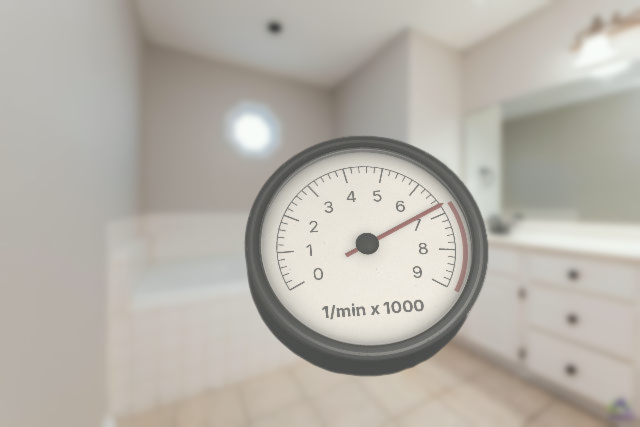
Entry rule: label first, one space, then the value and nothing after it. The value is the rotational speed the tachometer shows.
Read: 6800 rpm
